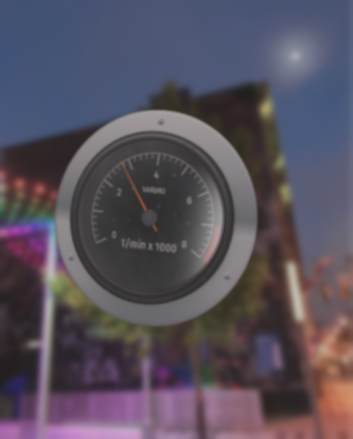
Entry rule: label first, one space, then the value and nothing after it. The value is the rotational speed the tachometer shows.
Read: 2800 rpm
